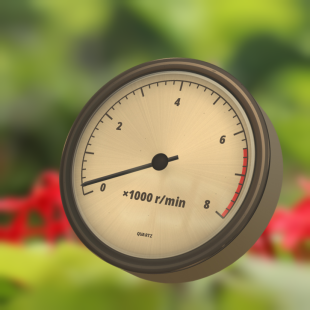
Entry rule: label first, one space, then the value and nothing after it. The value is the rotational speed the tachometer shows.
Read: 200 rpm
